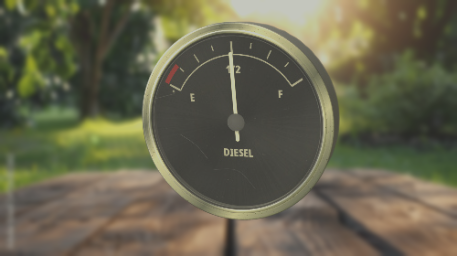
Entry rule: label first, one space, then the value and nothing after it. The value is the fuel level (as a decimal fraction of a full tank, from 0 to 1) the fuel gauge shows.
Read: 0.5
